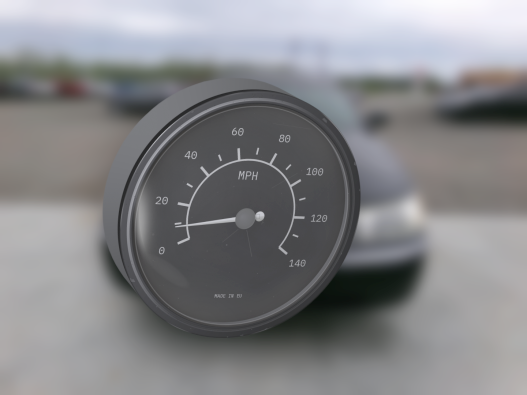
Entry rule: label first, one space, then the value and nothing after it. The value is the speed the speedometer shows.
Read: 10 mph
